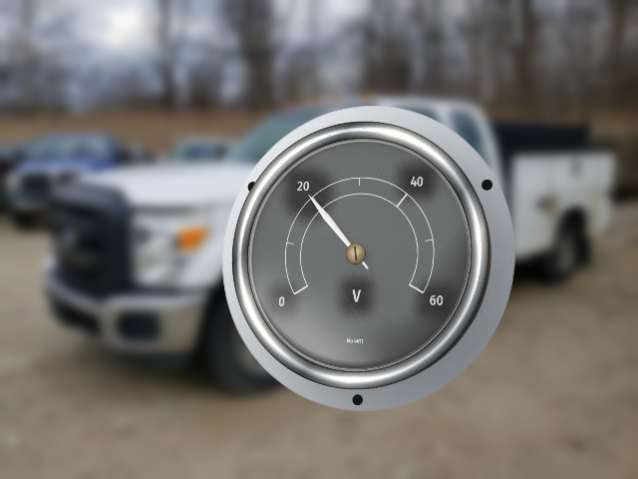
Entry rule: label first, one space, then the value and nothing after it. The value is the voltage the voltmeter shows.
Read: 20 V
